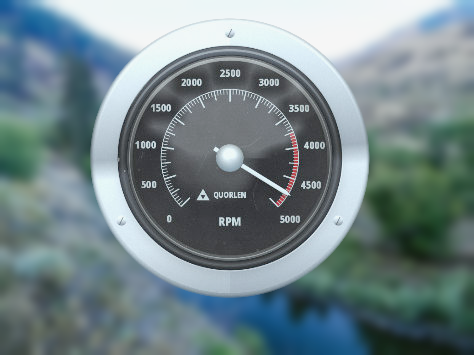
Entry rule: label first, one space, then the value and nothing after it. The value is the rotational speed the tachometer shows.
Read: 4750 rpm
